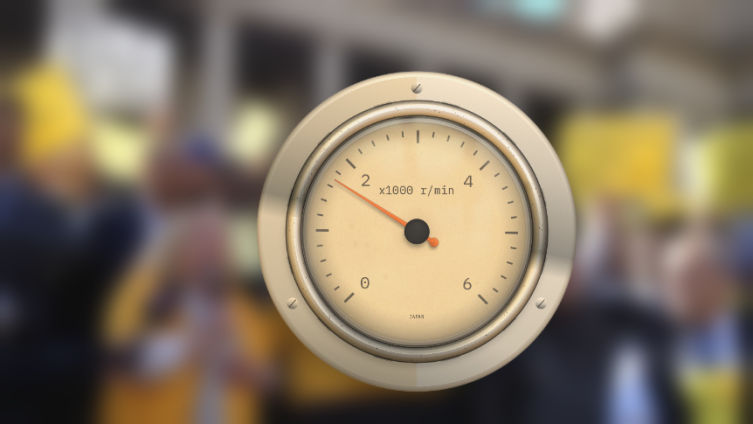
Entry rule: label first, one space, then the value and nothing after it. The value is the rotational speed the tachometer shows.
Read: 1700 rpm
